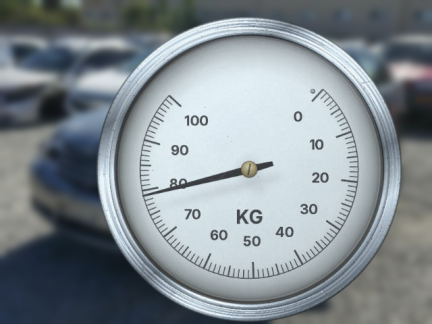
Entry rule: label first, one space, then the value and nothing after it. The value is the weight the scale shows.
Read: 79 kg
